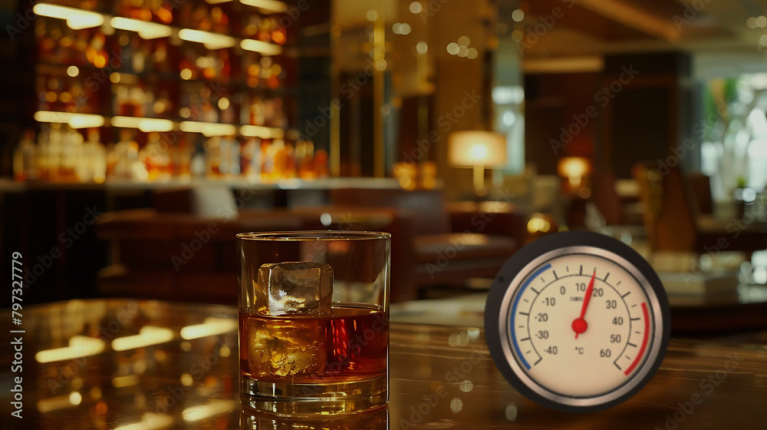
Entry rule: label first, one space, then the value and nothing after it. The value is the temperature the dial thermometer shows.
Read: 15 °C
